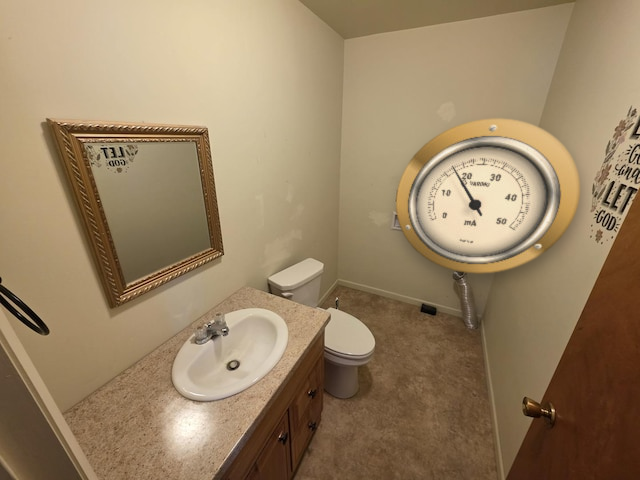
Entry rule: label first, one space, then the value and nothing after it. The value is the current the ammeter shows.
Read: 17.5 mA
